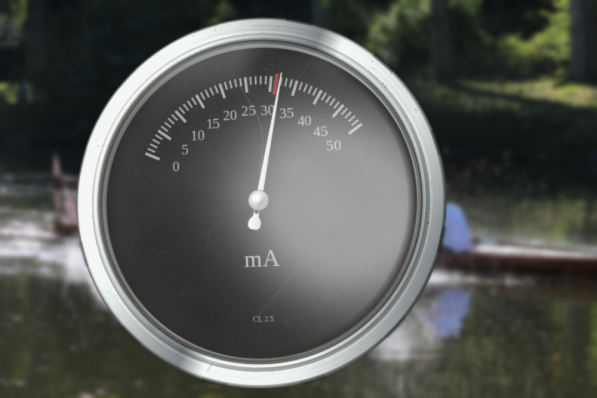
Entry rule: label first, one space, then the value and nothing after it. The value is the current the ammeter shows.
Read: 32 mA
